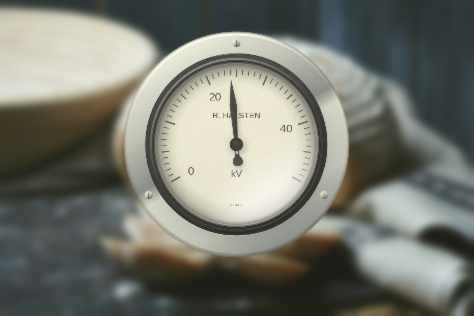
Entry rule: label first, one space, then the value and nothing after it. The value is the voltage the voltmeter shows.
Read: 24 kV
